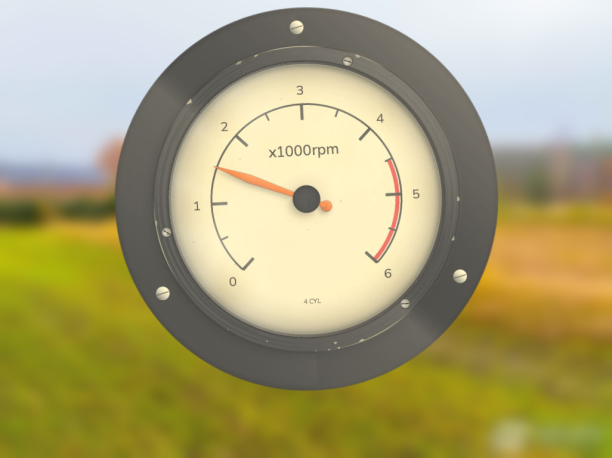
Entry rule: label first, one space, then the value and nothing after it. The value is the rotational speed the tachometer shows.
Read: 1500 rpm
